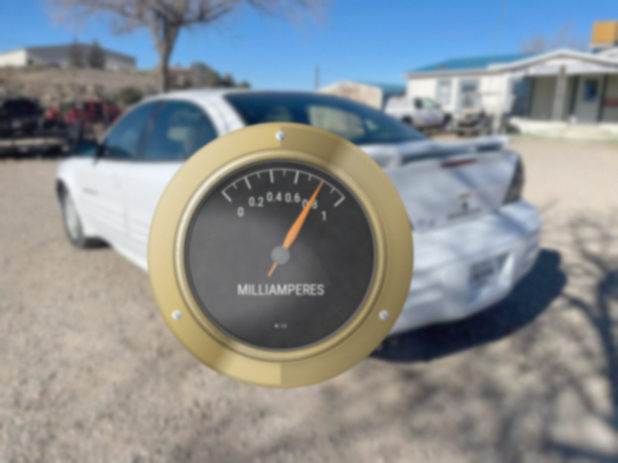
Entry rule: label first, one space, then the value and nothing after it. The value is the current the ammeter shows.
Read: 0.8 mA
